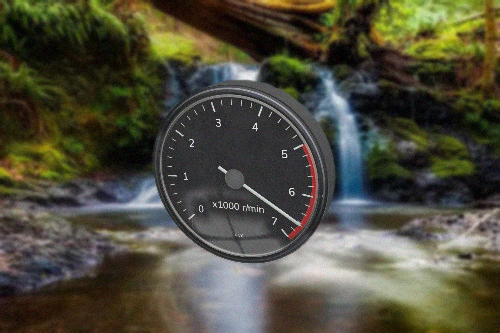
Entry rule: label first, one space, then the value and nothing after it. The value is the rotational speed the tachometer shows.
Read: 6600 rpm
